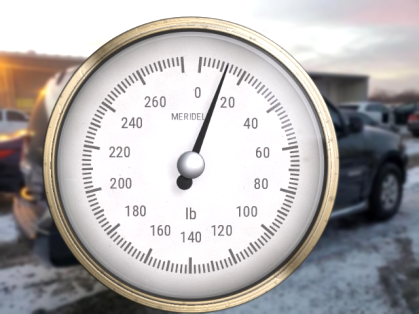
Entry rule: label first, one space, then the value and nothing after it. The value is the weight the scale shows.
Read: 12 lb
